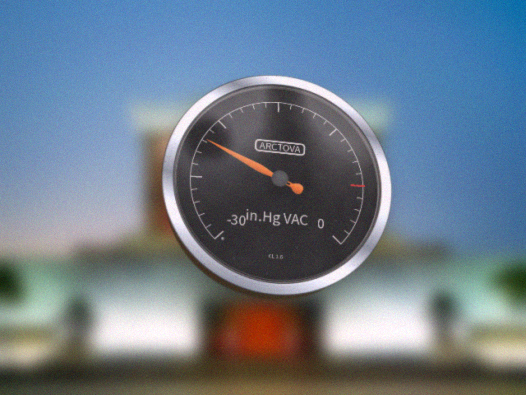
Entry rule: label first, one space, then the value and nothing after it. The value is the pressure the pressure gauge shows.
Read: -22 inHg
